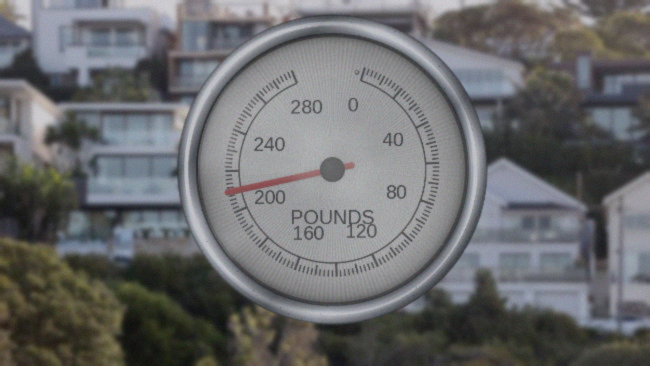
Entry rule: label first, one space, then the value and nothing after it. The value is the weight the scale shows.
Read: 210 lb
